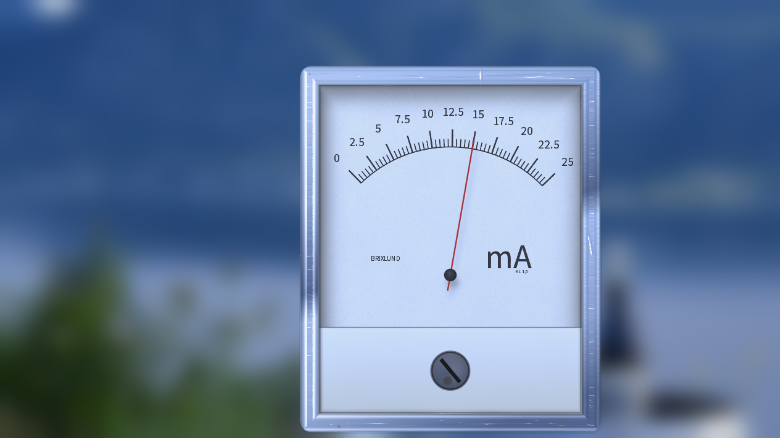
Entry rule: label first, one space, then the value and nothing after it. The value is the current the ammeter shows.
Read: 15 mA
